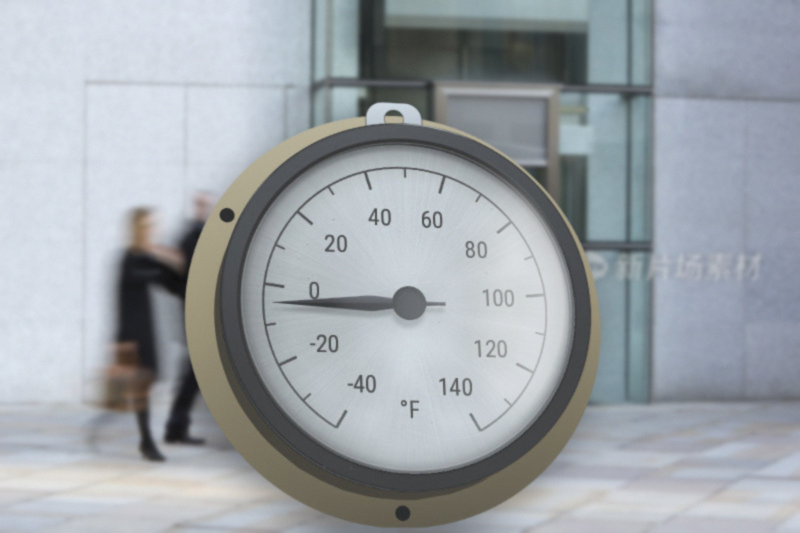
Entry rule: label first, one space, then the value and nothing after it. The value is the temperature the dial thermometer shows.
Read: -5 °F
